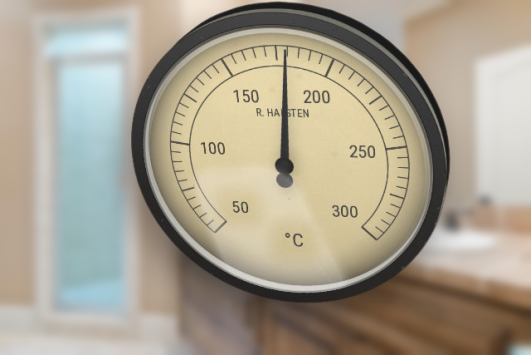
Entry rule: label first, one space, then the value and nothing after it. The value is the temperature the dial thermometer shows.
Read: 180 °C
